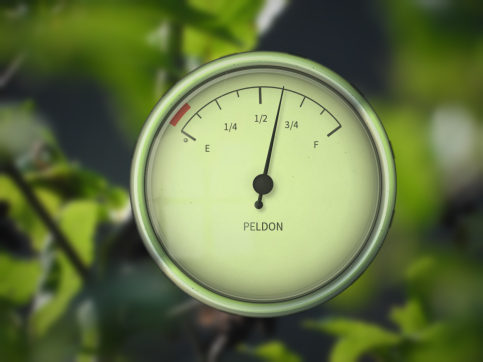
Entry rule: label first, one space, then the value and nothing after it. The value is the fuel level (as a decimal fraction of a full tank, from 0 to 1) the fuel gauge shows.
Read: 0.625
